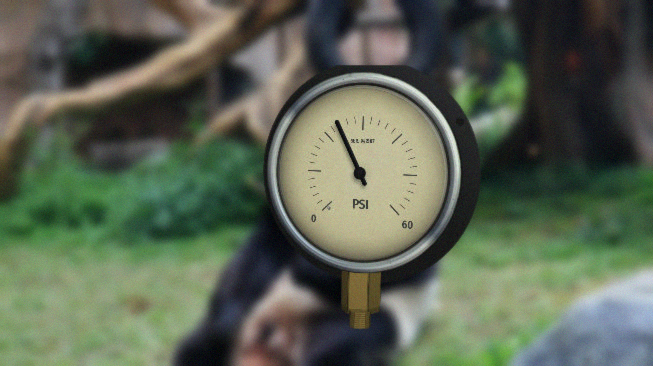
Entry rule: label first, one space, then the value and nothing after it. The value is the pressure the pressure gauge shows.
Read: 24 psi
